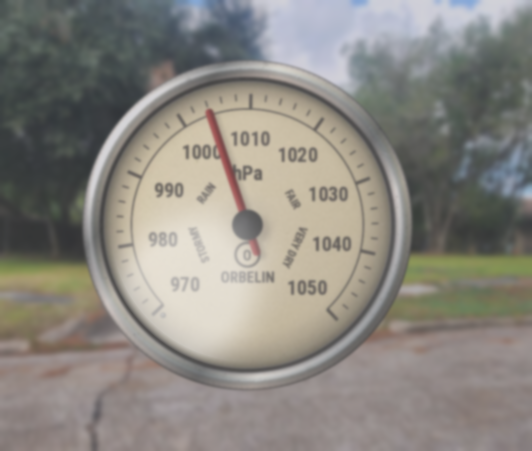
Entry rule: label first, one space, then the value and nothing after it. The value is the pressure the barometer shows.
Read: 1004 hPa
